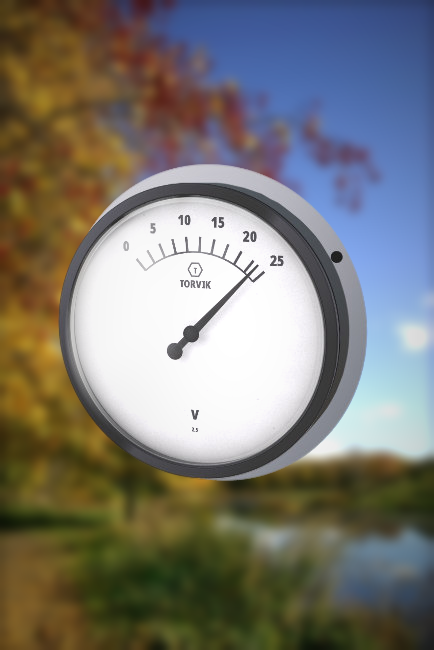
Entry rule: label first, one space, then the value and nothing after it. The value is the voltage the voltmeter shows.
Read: 23.75 V
